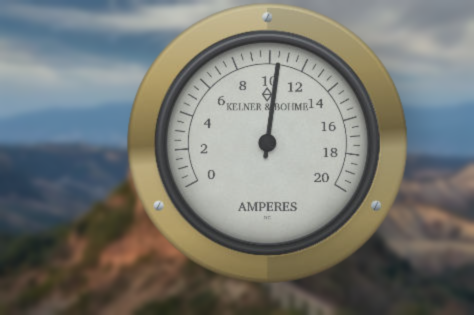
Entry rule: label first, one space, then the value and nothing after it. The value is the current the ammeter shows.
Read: 10.5 A
